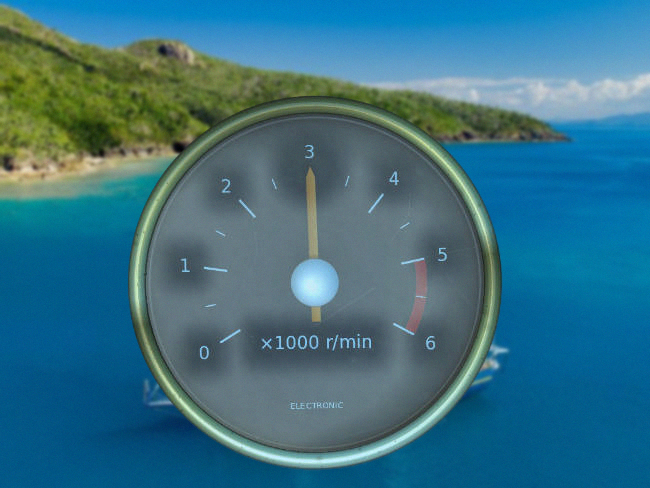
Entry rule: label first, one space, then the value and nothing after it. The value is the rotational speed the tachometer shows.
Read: 3000 rpm
